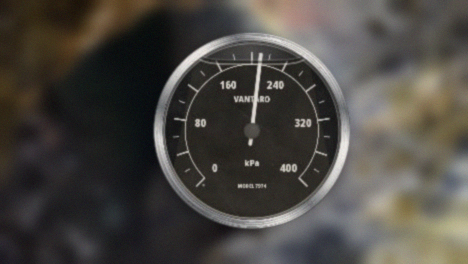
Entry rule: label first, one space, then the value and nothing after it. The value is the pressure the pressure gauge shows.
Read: 210 kPa
